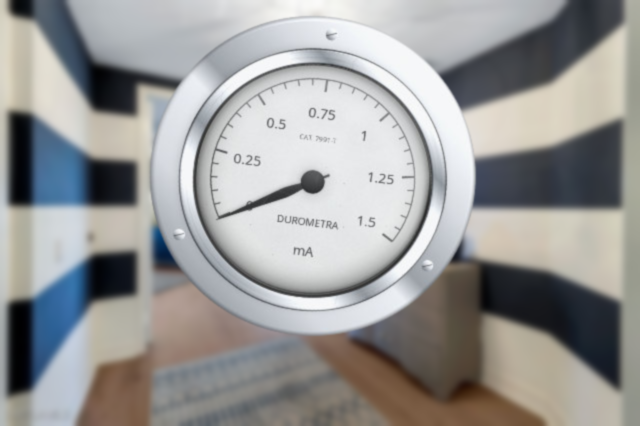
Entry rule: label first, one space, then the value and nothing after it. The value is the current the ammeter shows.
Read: 0 mA
